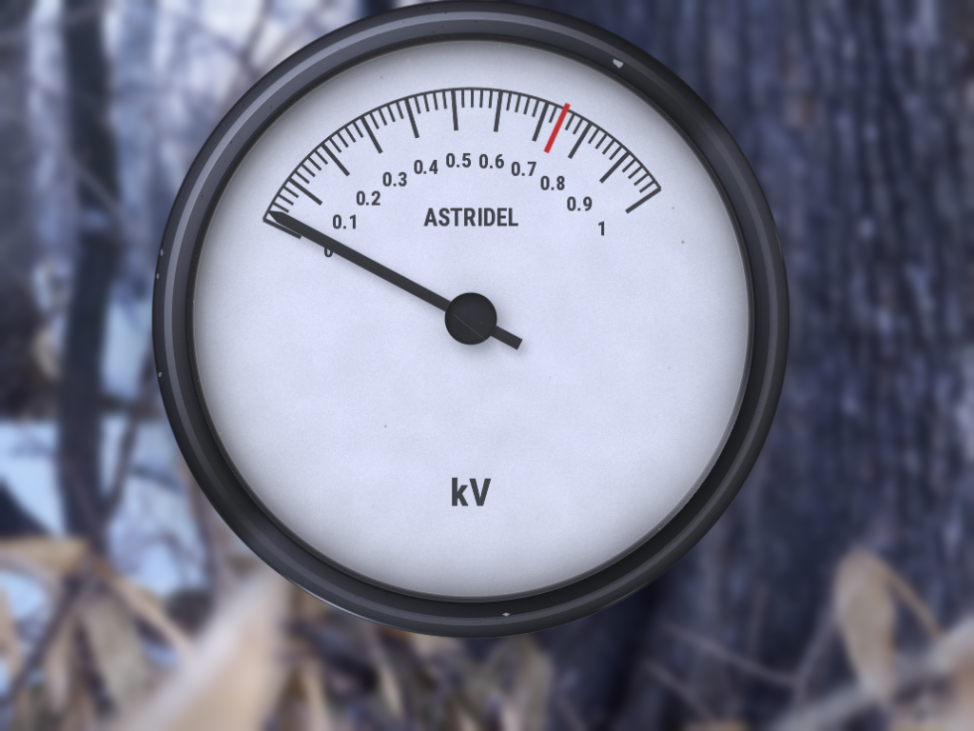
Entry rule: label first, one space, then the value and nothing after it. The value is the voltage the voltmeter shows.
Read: 0.02 kV
